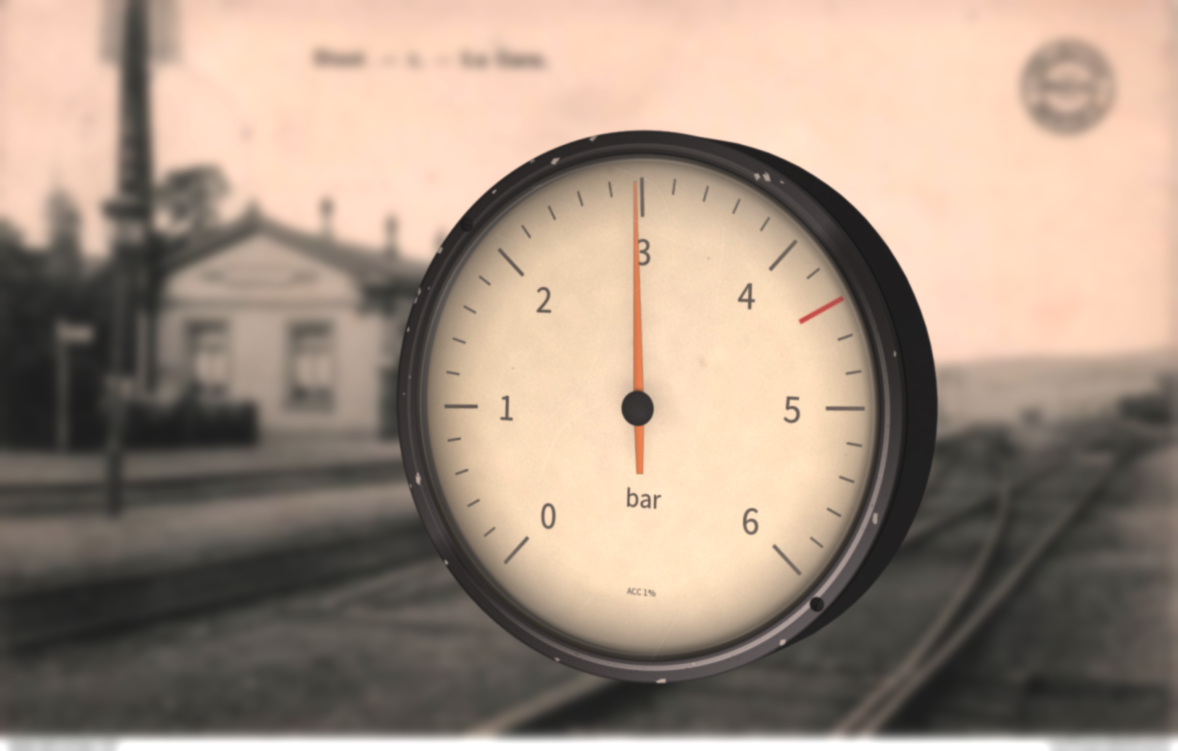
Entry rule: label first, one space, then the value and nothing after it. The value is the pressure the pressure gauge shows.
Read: 3 bar
